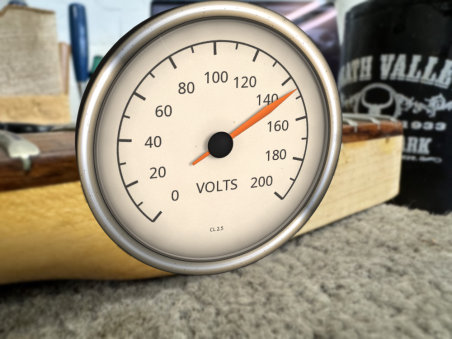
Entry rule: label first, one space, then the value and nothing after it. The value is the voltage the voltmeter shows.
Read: 145 V
